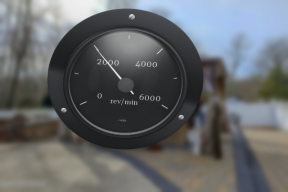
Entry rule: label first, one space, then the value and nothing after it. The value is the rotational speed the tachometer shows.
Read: 2000 rpm
